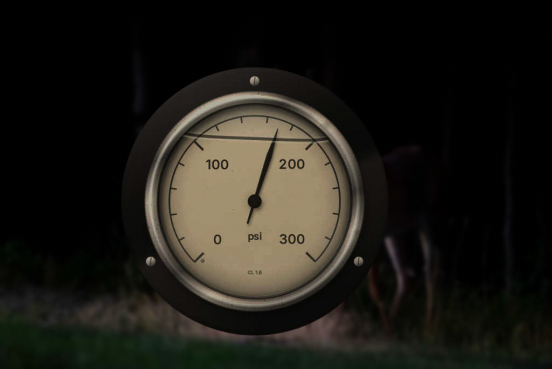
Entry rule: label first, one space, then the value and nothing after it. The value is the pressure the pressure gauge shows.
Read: 170 psi
